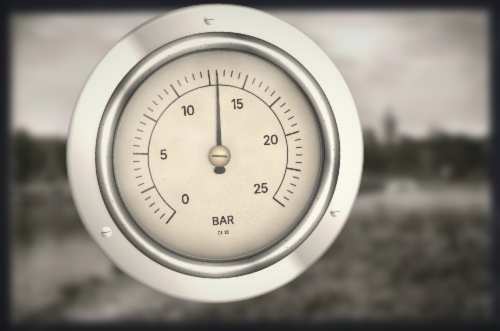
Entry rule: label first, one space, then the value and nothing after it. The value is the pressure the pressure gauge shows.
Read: 13 bar
